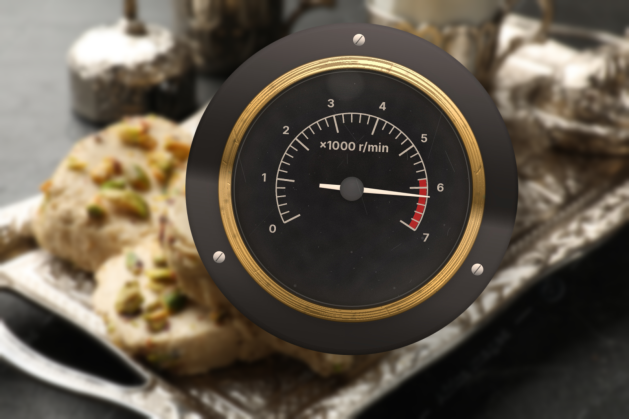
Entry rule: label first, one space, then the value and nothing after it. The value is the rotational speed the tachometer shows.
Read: 6200 rpm
